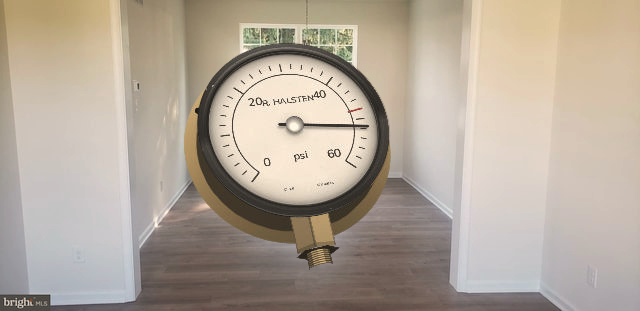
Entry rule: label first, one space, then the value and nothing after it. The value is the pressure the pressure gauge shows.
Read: 52 psi
